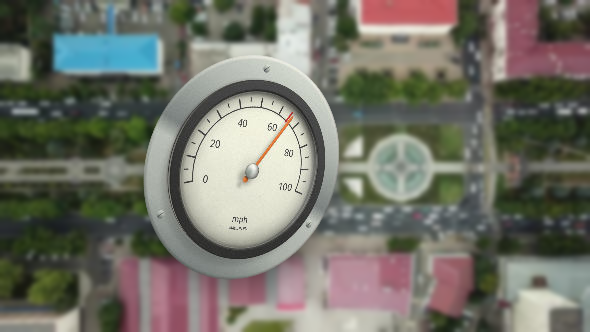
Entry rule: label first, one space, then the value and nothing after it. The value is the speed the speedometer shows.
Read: 65 mph
